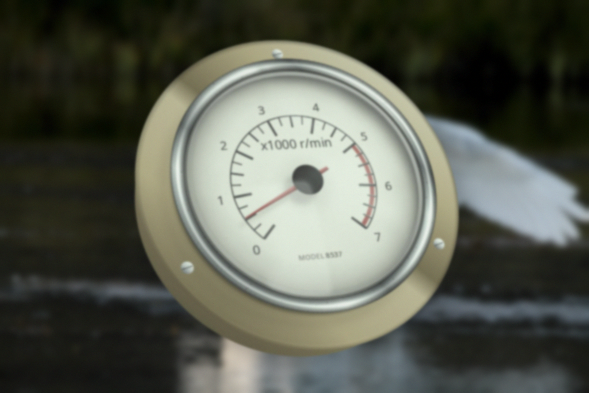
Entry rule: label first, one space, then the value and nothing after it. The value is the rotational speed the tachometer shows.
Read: 500 rpm
